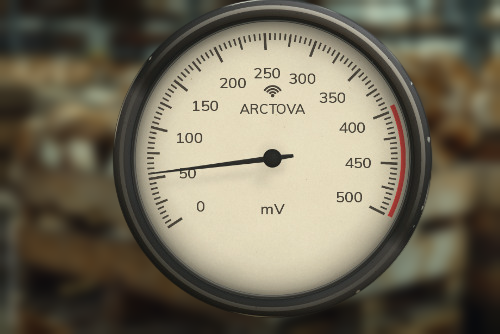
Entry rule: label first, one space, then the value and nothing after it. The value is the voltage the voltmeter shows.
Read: 55 mV
